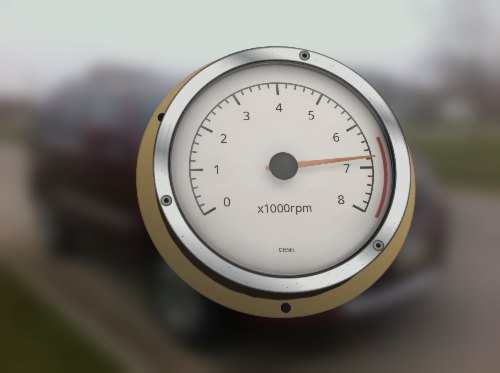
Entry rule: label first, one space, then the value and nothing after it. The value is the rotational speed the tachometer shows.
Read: 6800 rpm
